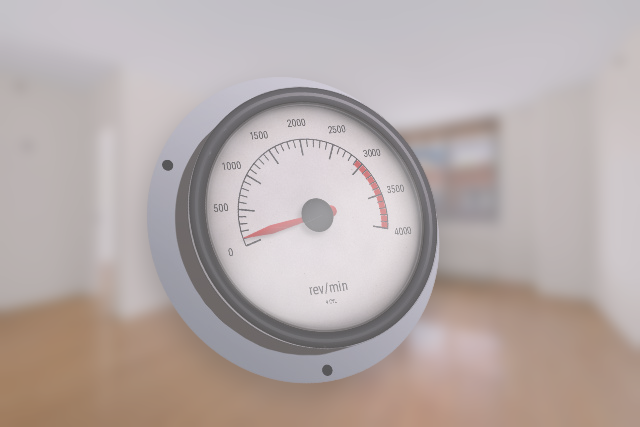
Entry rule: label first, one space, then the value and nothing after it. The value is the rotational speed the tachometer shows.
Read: 100 rpm
